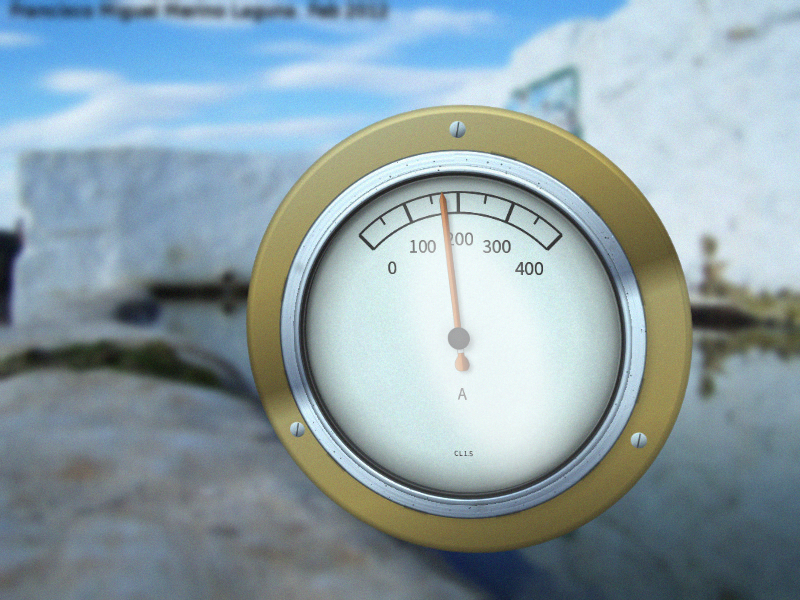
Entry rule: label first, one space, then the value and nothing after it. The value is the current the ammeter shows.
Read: 175 A
